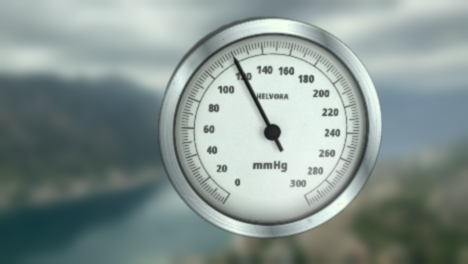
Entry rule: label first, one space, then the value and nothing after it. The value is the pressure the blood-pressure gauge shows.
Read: 120 mmHg
